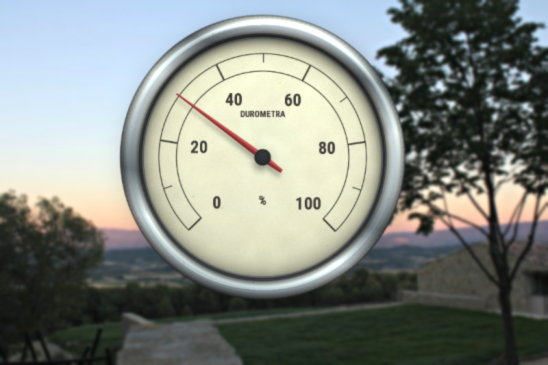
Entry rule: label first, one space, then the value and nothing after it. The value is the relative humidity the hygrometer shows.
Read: 30 %
